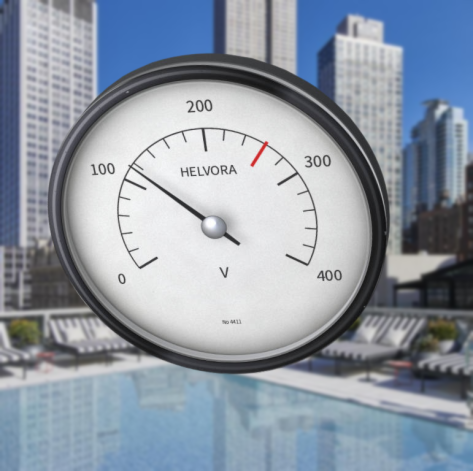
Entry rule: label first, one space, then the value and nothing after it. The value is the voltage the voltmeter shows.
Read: 120 V
